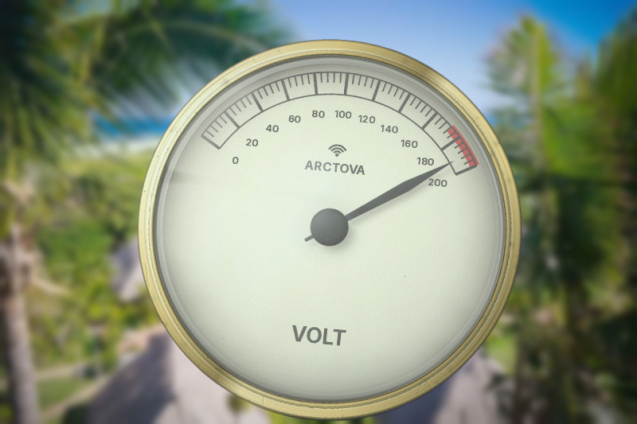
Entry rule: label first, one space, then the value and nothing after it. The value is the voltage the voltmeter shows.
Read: 192 V
